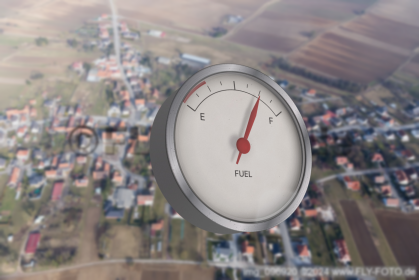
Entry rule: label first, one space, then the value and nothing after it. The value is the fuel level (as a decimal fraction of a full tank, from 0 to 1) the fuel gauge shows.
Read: 0.75
